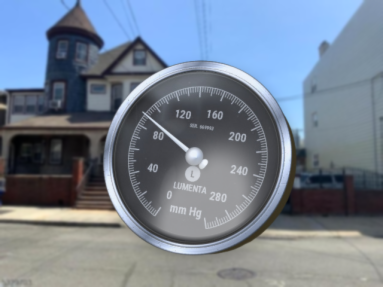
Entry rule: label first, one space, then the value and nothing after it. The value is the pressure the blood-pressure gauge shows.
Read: 90 mmHg
